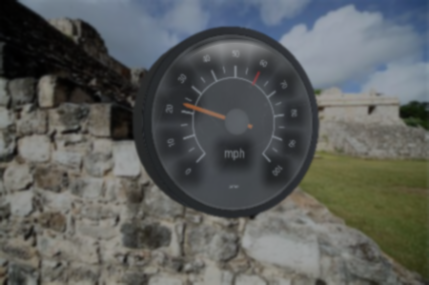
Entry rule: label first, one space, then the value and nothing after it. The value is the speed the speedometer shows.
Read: 22.5 mph
